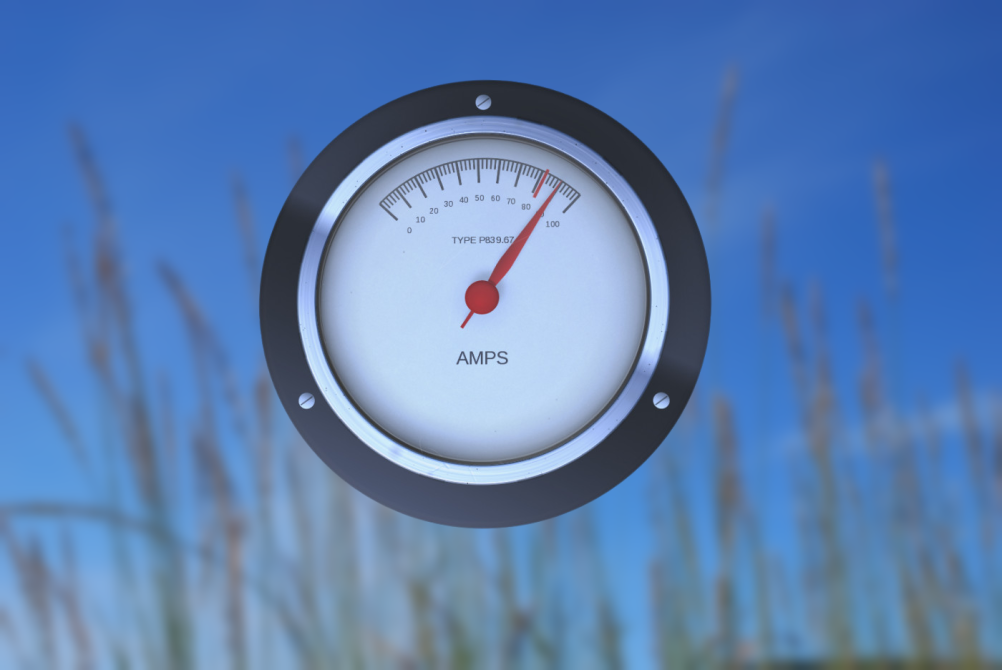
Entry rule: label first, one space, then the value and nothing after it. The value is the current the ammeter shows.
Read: 90 A
